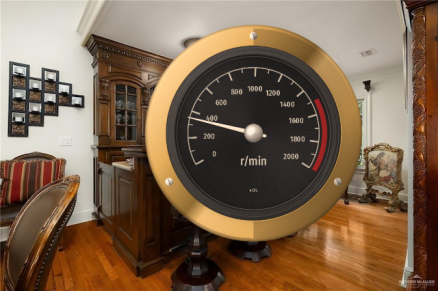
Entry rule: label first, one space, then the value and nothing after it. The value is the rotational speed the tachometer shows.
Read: 350 rpm
